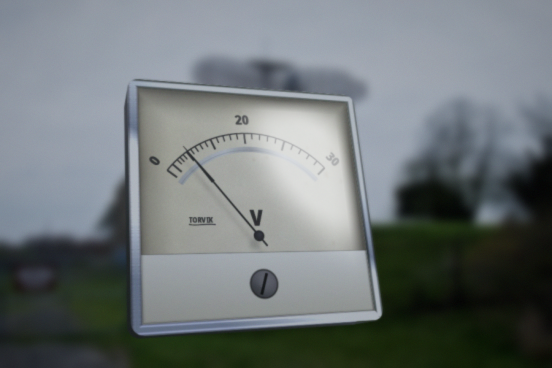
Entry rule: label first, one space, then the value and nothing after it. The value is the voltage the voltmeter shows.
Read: 10 V
